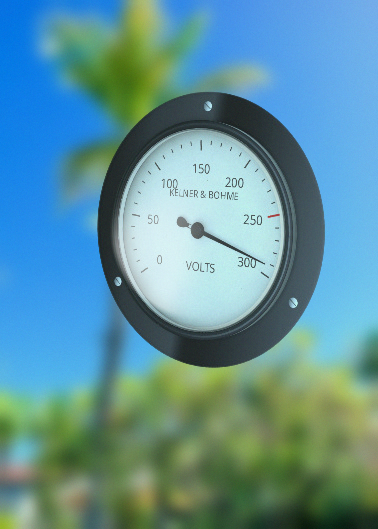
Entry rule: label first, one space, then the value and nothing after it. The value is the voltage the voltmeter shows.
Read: 290 V
